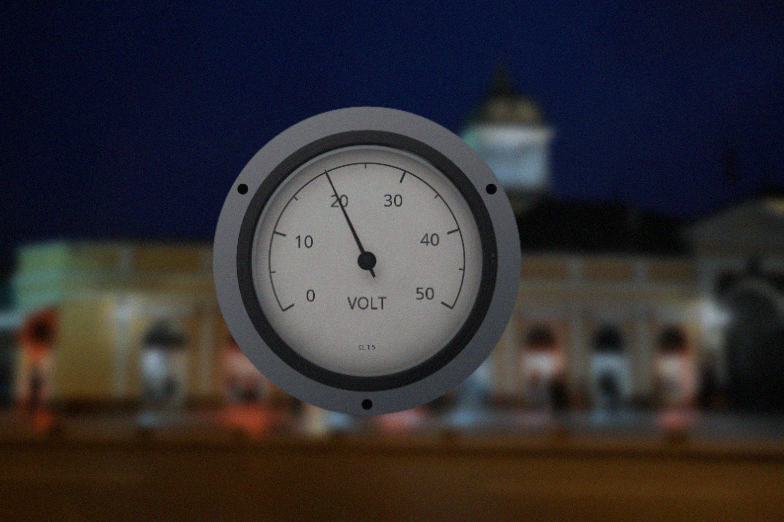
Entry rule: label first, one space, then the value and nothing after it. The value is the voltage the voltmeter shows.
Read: 20 V
